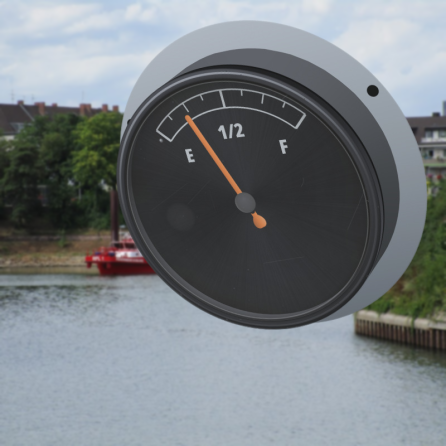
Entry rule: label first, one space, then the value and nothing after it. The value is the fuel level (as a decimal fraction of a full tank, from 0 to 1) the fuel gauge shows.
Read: 0.25
